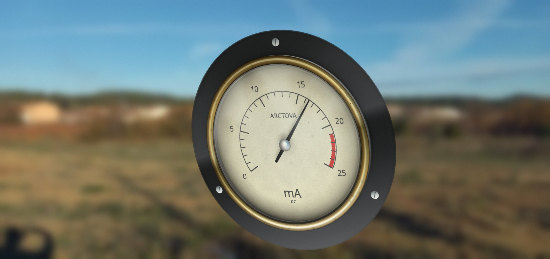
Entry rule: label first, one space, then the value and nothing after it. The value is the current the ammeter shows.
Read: 16.5 mA
